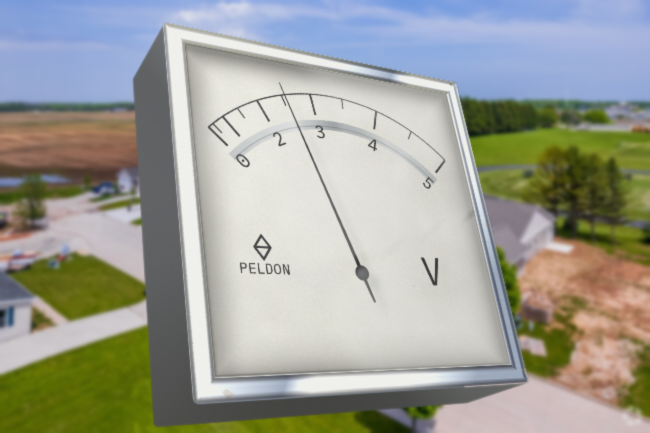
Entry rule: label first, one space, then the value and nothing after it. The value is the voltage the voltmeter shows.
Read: 2.5 V
